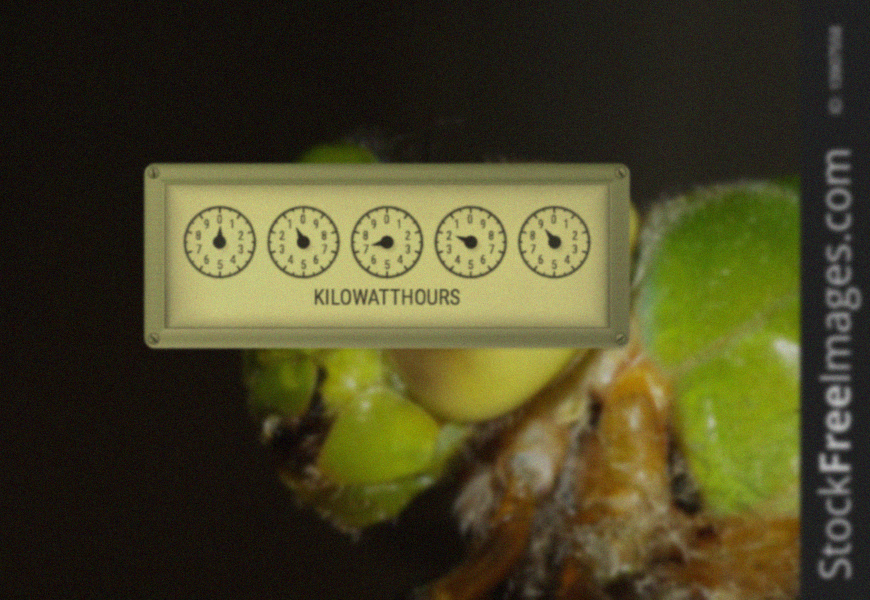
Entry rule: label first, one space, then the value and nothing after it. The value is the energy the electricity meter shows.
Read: 719 kWh
